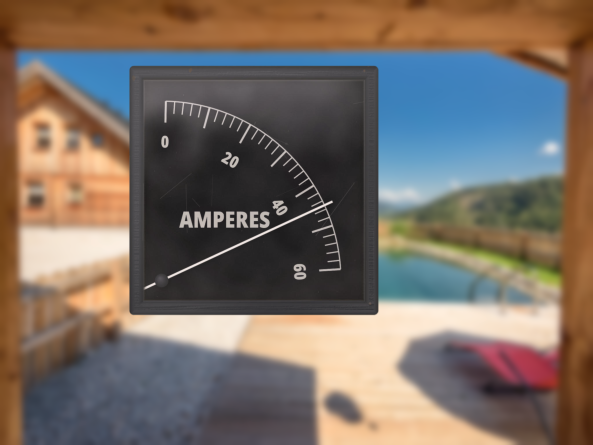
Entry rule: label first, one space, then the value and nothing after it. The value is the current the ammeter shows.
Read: 45 A
